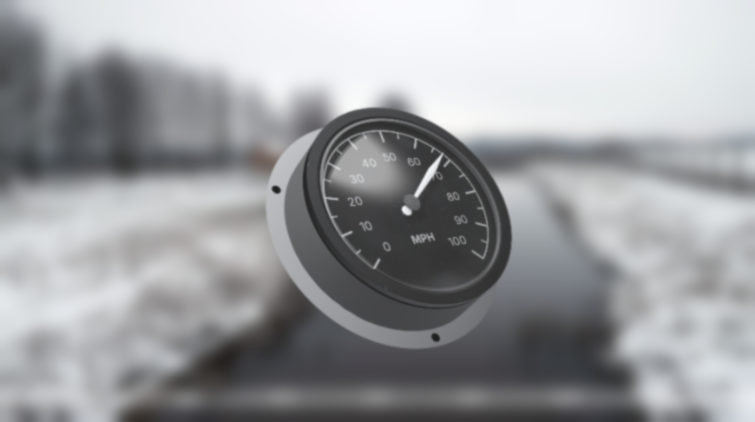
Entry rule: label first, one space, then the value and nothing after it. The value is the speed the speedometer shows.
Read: 67.5 mph
